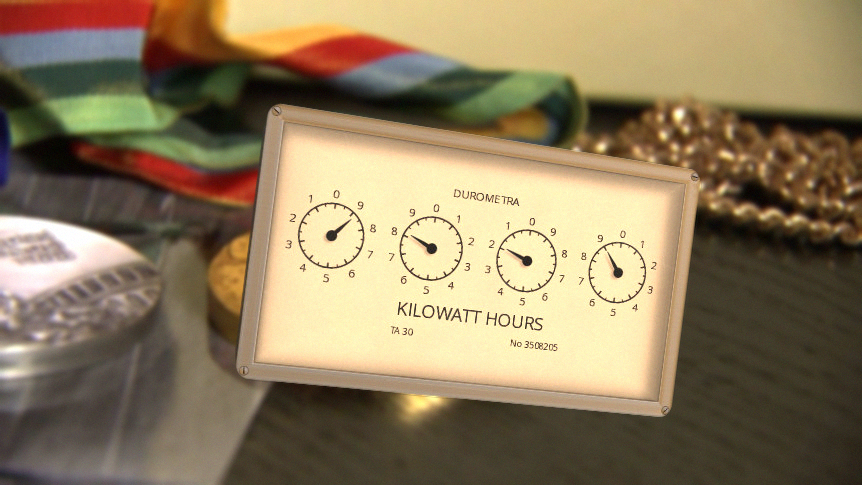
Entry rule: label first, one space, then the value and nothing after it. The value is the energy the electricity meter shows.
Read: 8819 kWh
